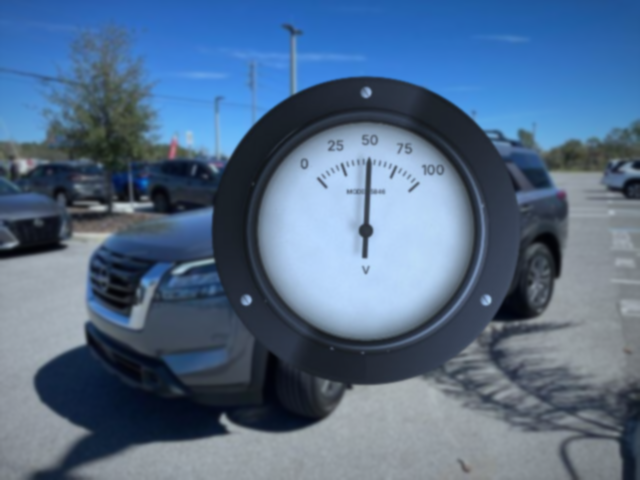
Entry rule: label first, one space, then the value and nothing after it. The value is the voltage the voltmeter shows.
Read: 50 V
